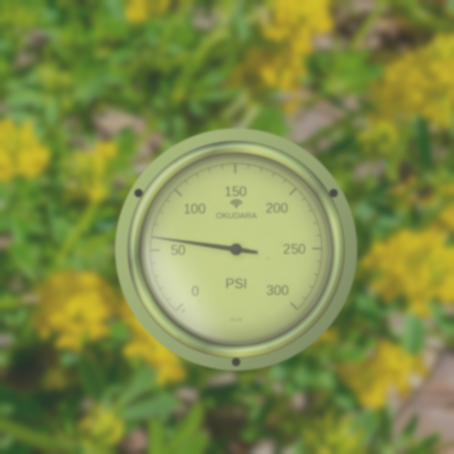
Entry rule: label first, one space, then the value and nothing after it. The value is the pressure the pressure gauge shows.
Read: 60 psi
